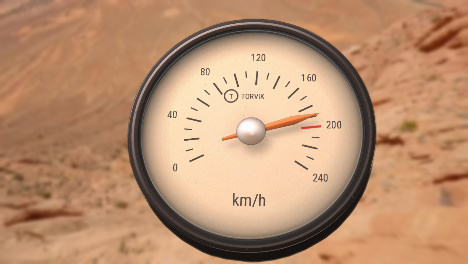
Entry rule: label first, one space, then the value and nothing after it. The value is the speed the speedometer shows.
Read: 190 km/h
